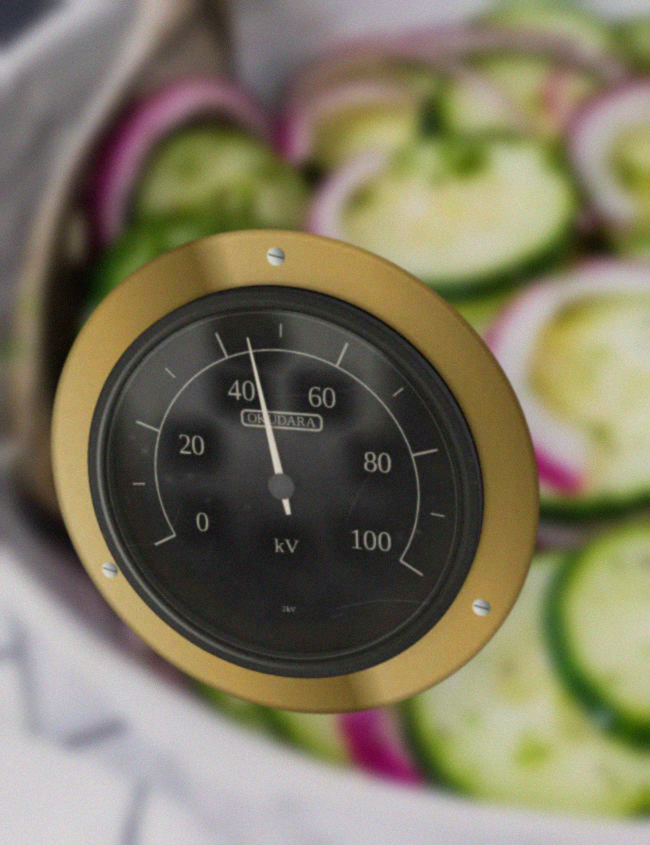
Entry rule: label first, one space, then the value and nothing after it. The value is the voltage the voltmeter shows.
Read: 45 kV
